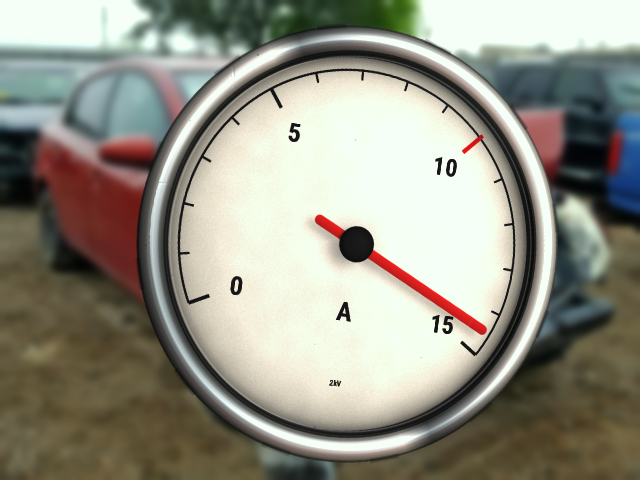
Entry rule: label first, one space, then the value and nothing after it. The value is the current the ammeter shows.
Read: 14.5 A
